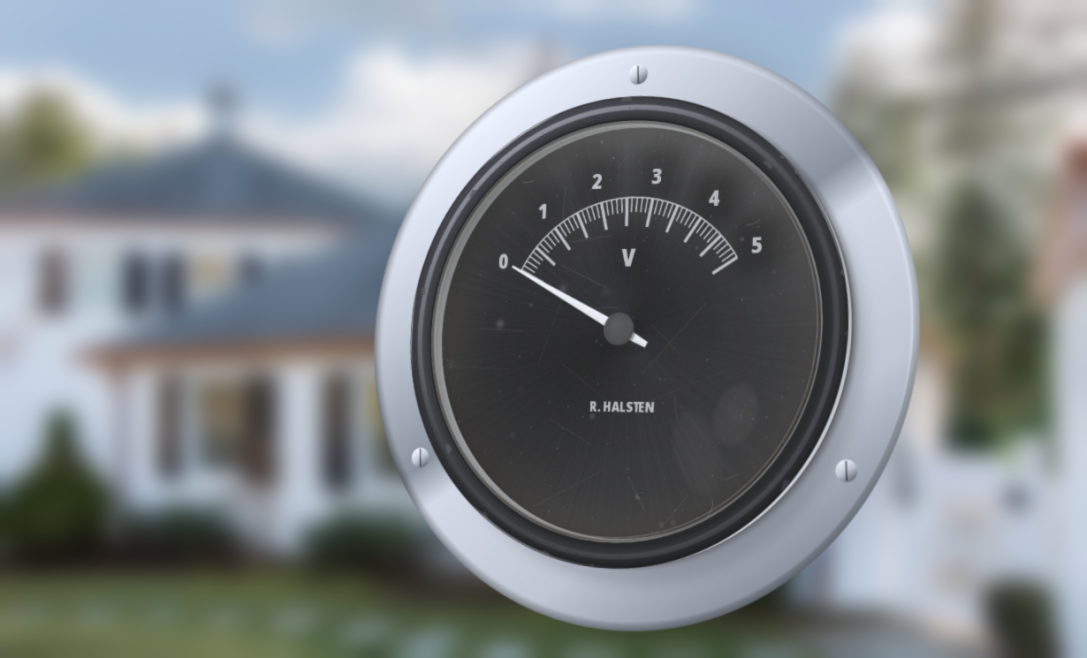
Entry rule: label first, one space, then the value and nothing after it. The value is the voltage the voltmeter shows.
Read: 0 V
